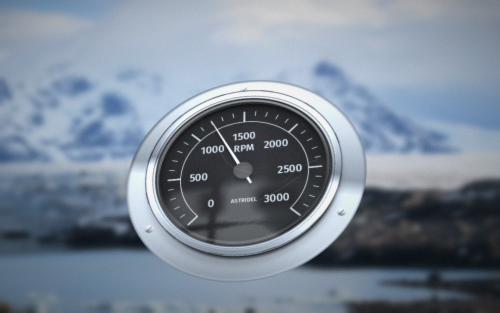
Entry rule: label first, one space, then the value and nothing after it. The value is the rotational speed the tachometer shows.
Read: 1200 rpm
